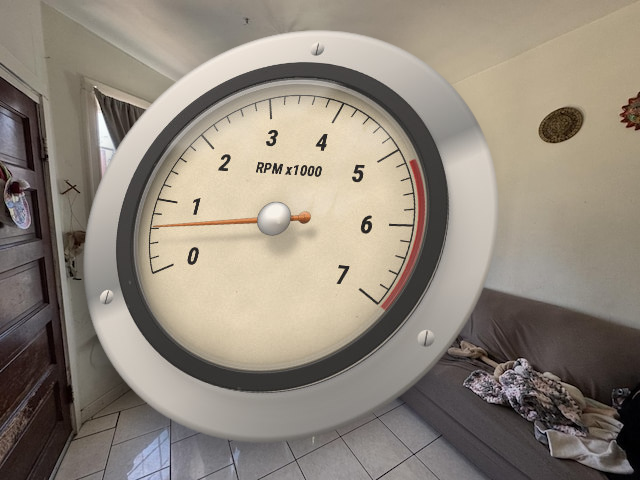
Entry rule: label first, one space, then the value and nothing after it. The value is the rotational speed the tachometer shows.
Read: 600 rpm
